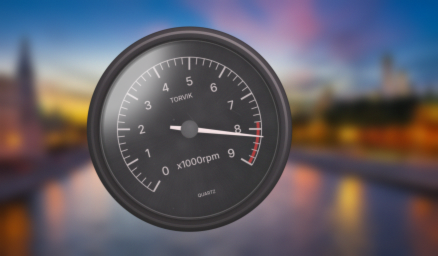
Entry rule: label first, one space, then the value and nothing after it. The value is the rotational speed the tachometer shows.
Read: 8200 rpm
